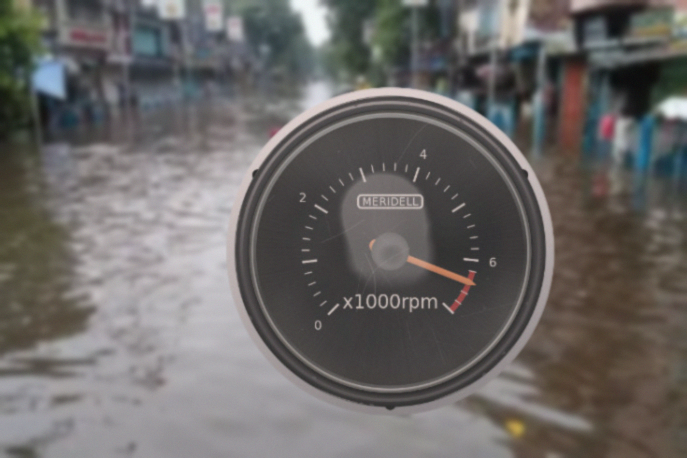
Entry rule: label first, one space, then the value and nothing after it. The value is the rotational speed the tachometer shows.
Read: 6400 rpm
